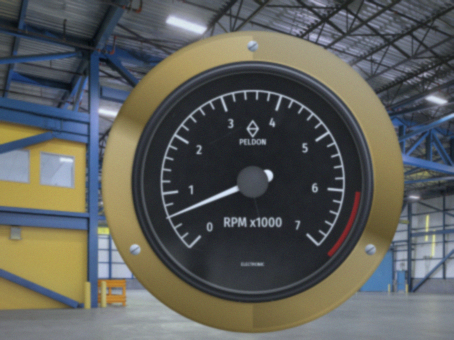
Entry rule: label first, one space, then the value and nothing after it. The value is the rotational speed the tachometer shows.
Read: 600 rpm
